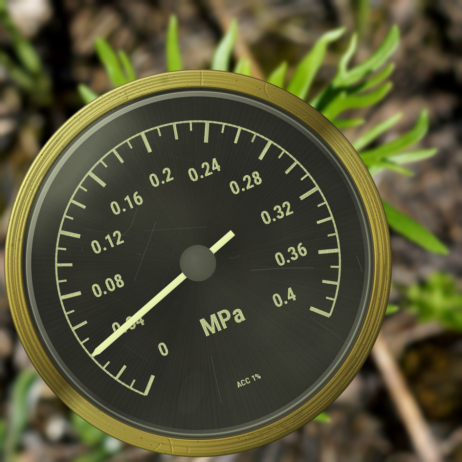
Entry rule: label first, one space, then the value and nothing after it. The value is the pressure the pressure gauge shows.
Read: 0.04 MPa
